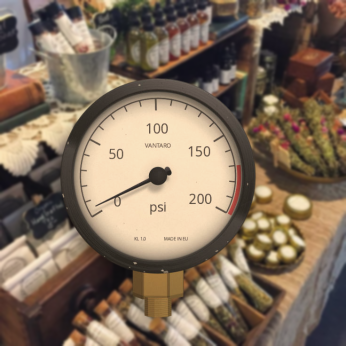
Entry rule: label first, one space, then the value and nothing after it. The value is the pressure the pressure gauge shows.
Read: 5 psi
